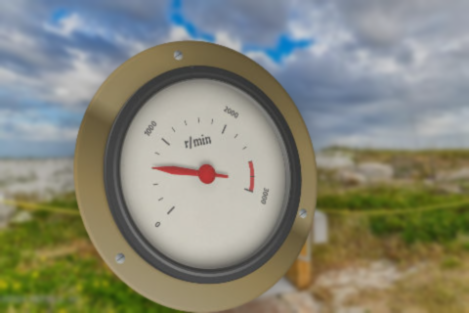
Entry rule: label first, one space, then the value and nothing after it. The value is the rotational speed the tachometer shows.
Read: 600 rpm
